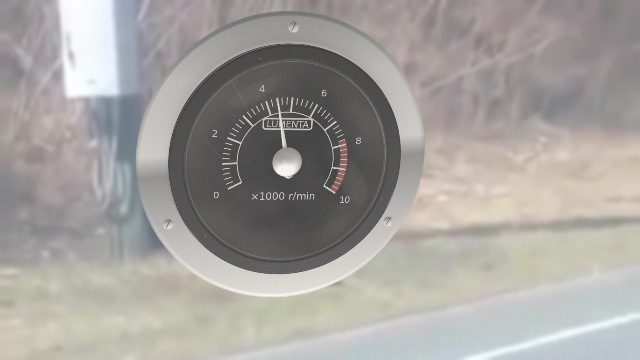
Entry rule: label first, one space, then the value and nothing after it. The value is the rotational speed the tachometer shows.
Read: 4400 rpm
